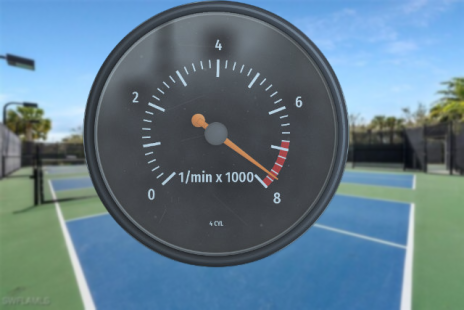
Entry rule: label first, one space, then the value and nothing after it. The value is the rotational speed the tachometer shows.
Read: 7700 rpm
